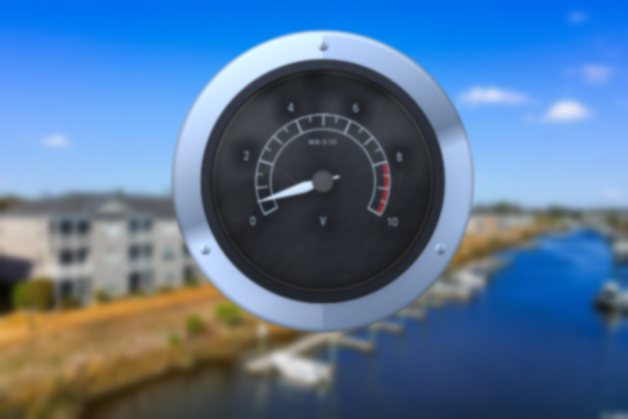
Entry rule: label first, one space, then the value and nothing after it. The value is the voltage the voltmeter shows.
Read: 0.5 V
